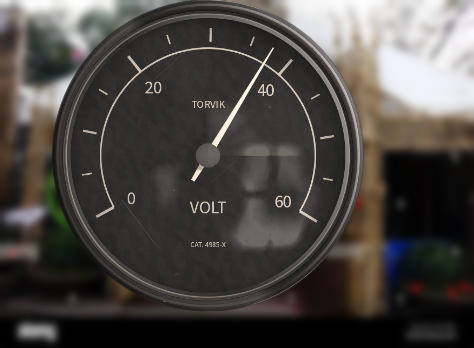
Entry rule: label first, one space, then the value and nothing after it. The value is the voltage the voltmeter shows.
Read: 37.5 V
